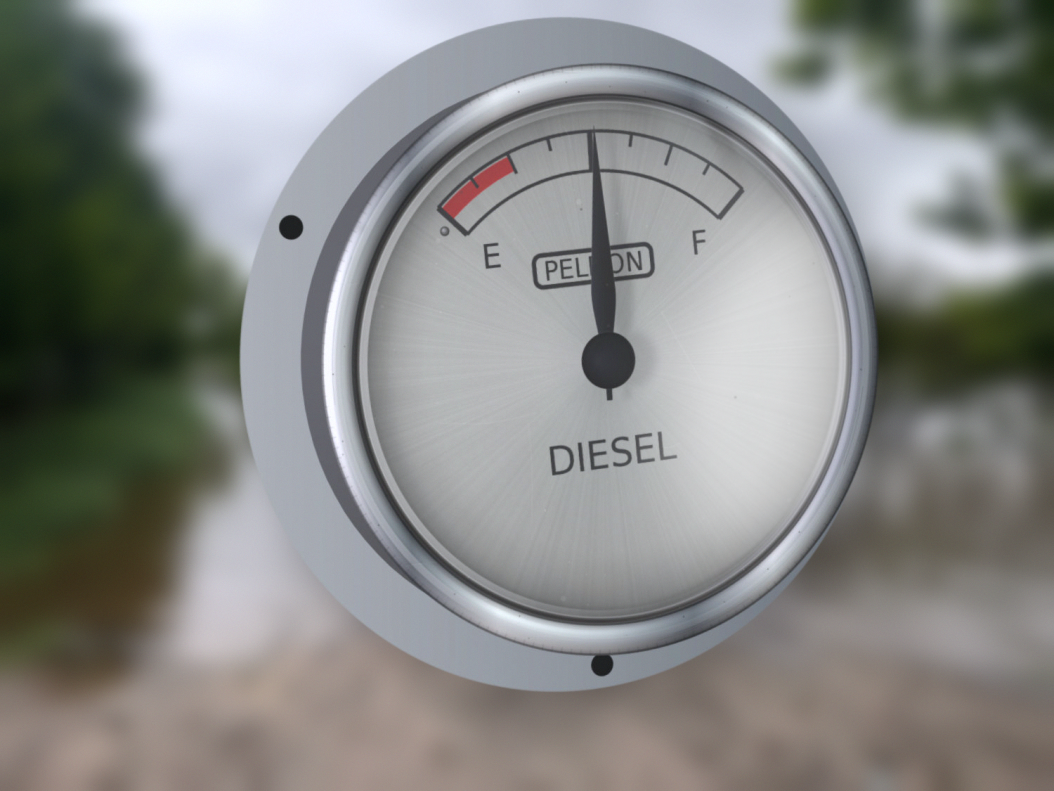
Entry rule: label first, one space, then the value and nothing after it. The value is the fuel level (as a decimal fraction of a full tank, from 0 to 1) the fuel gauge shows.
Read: 0.5
